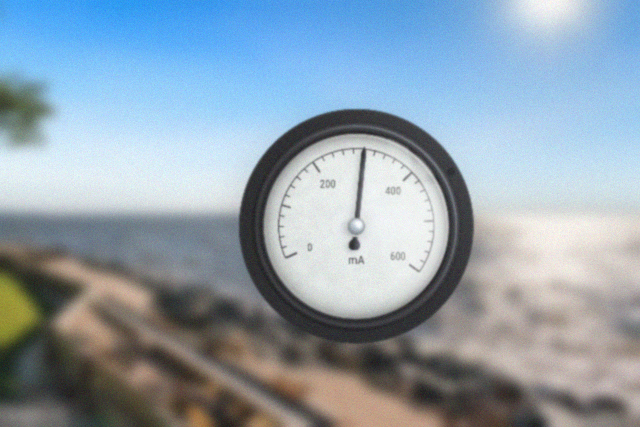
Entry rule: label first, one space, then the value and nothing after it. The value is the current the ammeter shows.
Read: 300 mA
